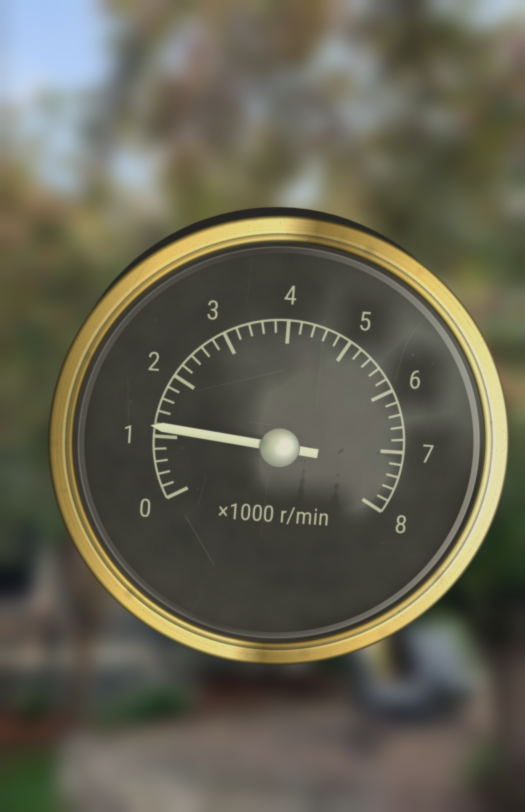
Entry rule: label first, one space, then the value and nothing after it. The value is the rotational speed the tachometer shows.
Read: 1200 rpm
